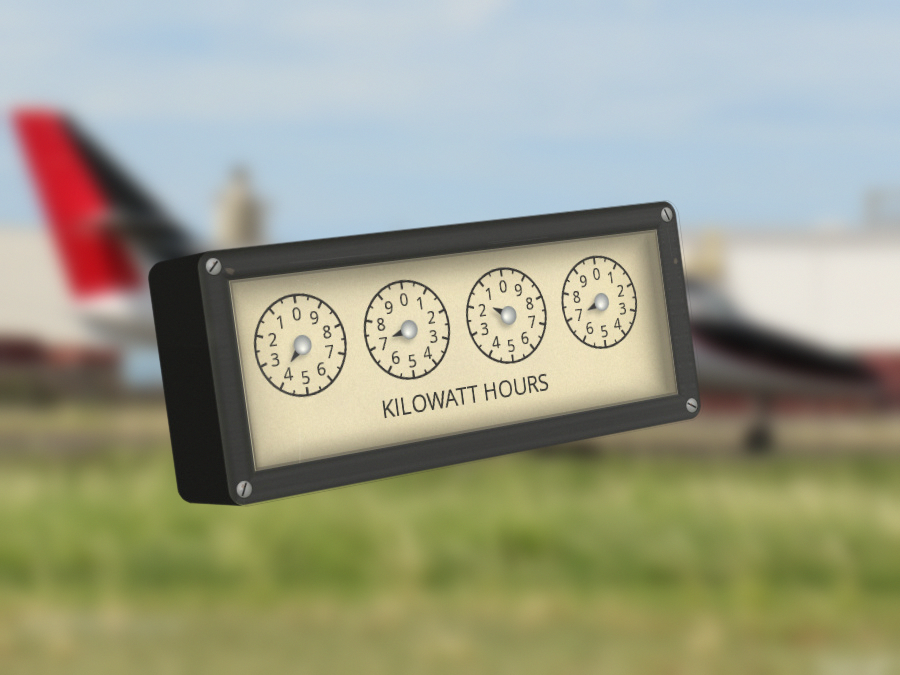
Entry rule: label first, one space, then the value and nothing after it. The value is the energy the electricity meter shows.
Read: 3717 kWh
